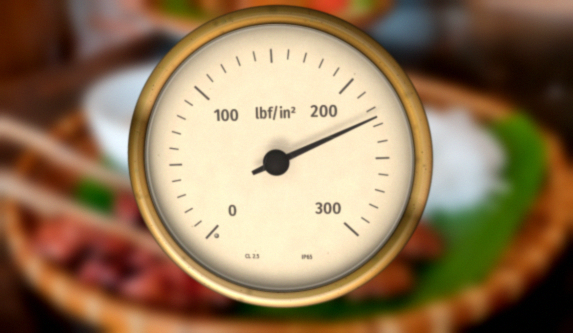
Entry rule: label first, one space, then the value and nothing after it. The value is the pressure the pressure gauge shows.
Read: 225 psi
